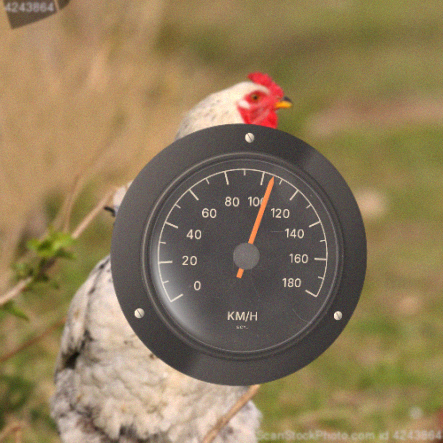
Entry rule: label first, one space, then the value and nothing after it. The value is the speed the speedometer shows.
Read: 105 km/h
